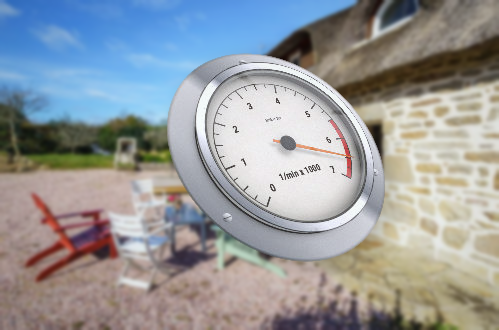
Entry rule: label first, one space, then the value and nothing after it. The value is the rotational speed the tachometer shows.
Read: 6500 rpm
